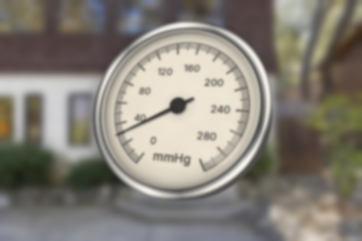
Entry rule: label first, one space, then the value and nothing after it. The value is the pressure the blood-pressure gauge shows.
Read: 30 mmHg
